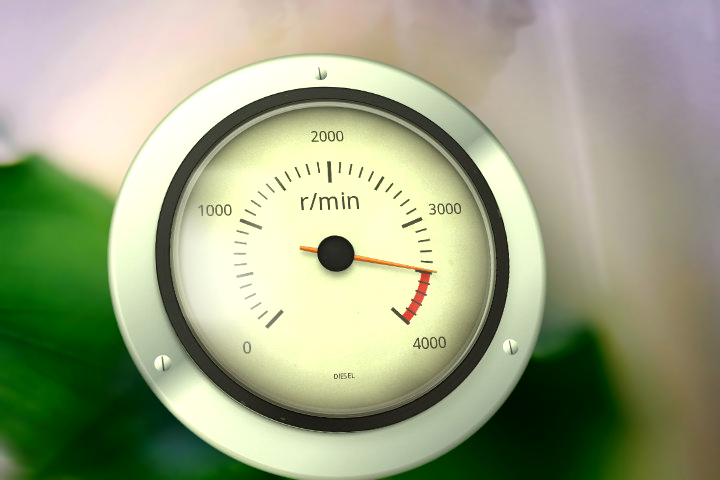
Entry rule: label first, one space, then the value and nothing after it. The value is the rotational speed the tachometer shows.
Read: 3500 rpm
